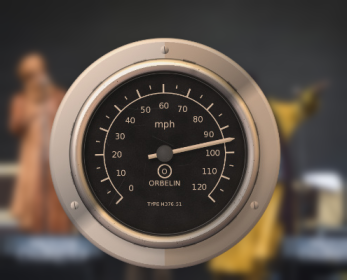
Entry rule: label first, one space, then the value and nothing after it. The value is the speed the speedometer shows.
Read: 95 mph
